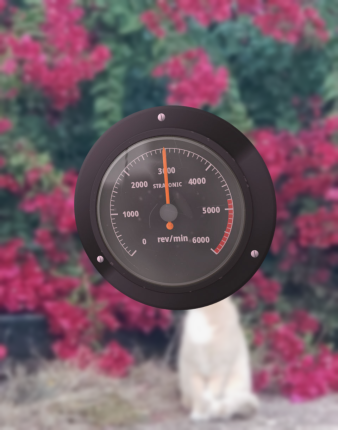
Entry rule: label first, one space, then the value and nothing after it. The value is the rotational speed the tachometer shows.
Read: 3000 rpm
